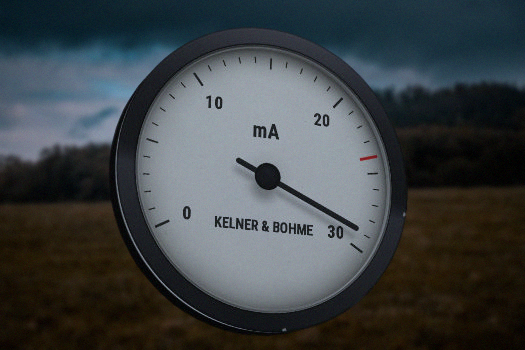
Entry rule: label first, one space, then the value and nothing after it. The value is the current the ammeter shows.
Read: 29 mA
